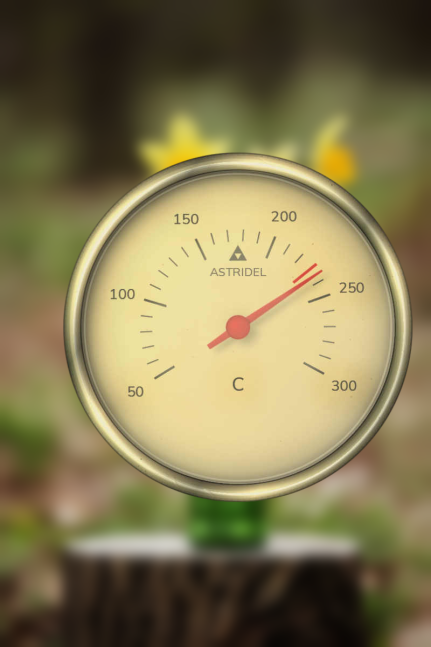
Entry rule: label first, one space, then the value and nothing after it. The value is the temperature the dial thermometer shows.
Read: 235 °C
